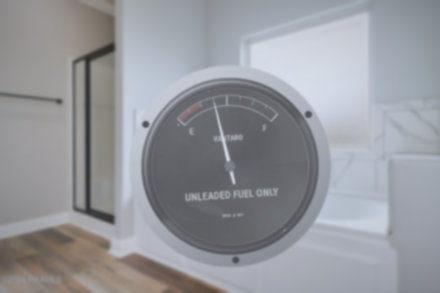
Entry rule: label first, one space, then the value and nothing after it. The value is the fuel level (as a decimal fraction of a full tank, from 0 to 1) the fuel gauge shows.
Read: 0.375
